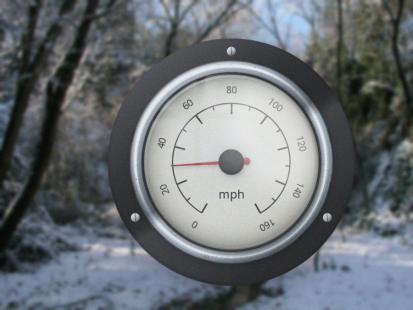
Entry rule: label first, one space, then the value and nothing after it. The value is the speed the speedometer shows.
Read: 30 mph
